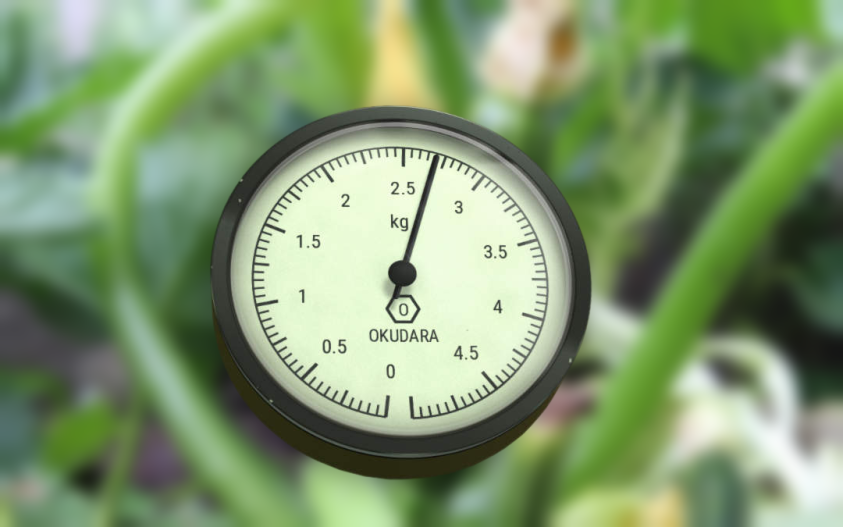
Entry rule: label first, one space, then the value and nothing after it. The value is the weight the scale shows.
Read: 2.7 kg
